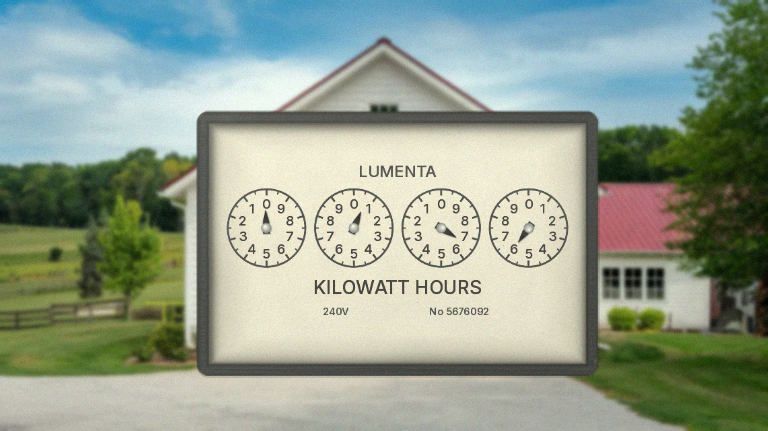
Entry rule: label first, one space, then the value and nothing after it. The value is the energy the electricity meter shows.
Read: 66 kWh
